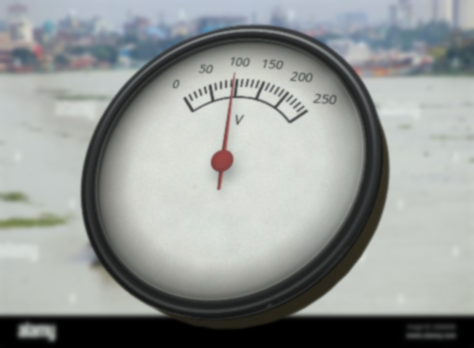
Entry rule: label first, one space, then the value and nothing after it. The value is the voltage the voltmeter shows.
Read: 100 V
